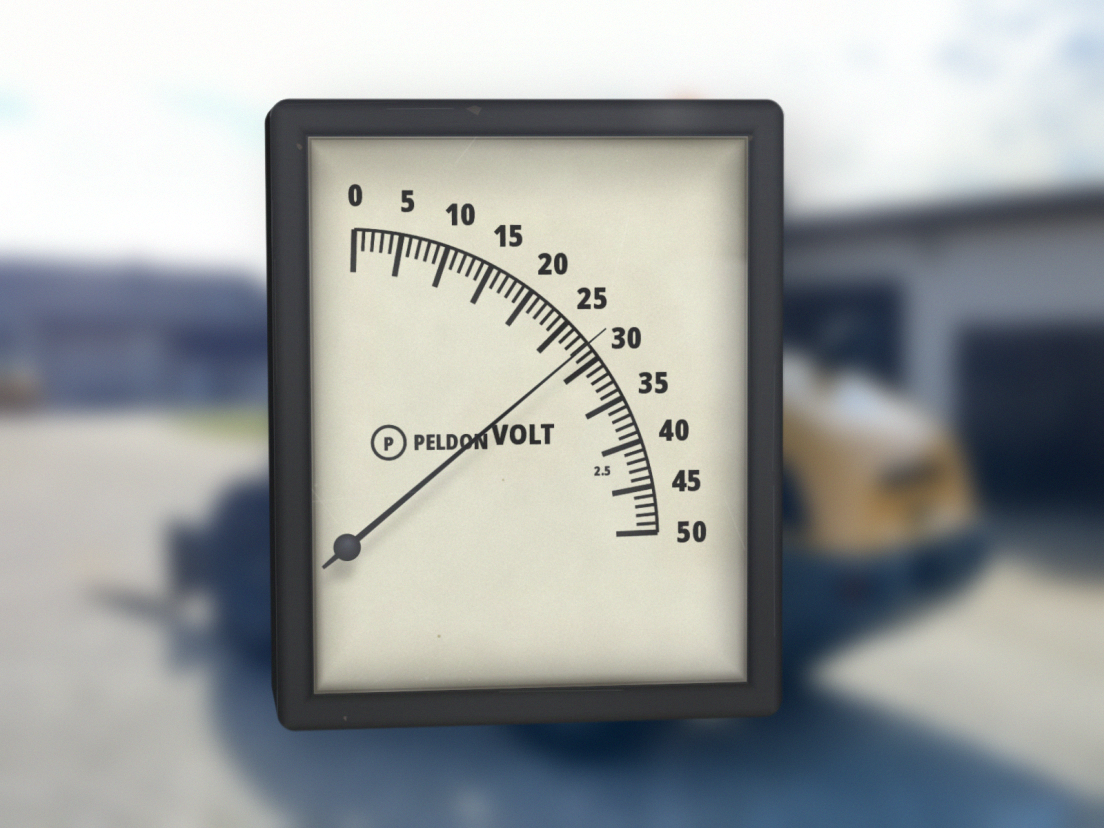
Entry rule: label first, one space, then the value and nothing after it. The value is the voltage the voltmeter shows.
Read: 28 V
